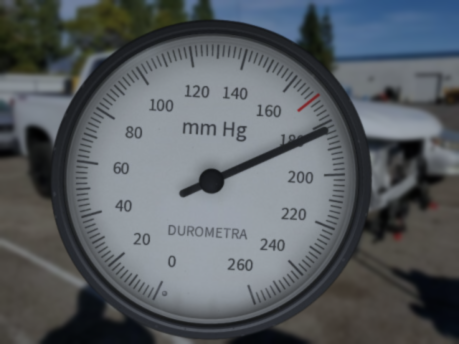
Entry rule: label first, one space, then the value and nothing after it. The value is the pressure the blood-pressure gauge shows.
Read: 182 mmHg
